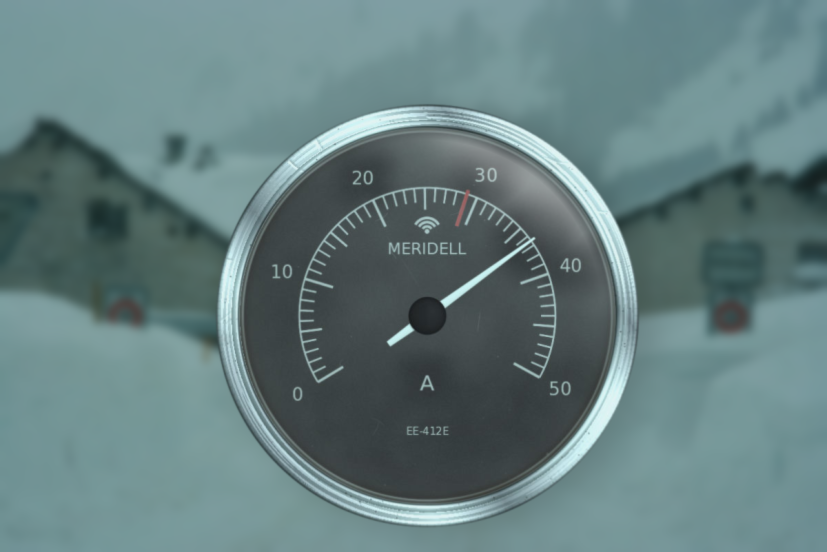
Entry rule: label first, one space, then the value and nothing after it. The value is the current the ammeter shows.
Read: 36.5 A
